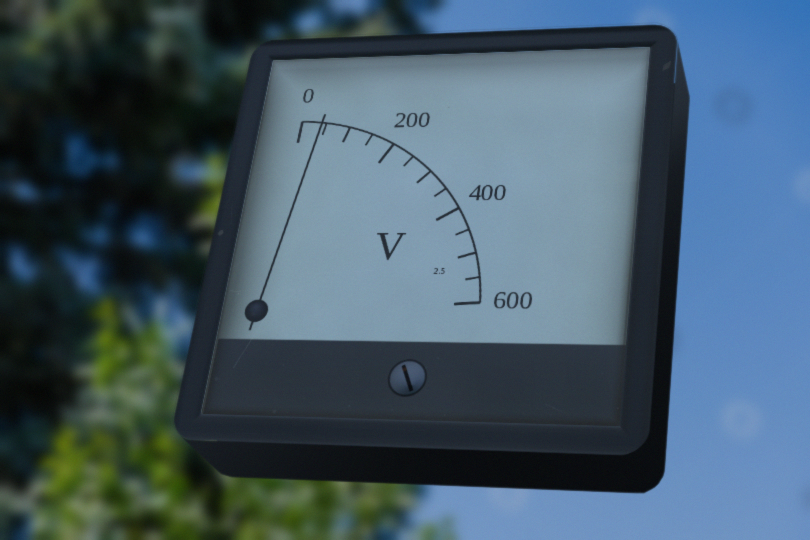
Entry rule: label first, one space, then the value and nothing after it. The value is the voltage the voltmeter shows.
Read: 50 V
